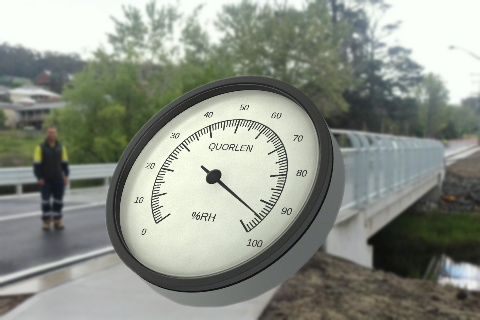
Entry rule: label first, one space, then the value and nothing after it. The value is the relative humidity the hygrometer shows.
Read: 95 %
